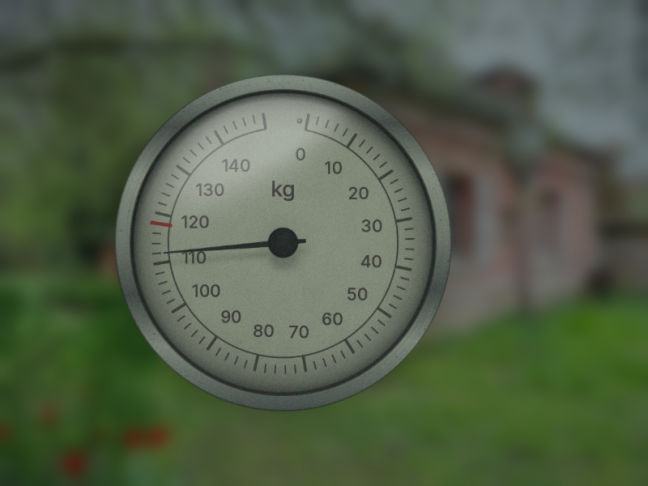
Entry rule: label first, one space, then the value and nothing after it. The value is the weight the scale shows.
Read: 112 kg
